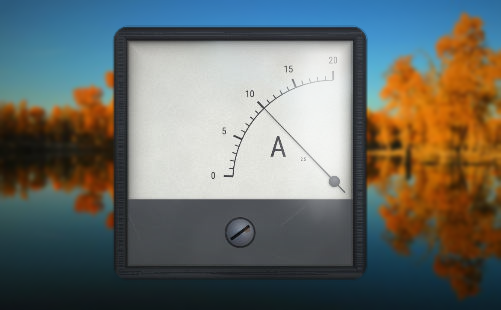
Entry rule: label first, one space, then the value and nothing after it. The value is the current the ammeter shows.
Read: 10 A
